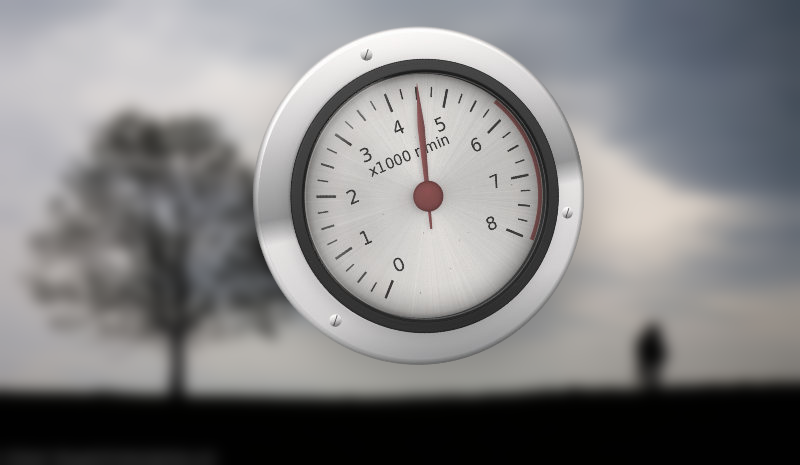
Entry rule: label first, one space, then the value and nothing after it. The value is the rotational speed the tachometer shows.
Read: 4500 rpm
